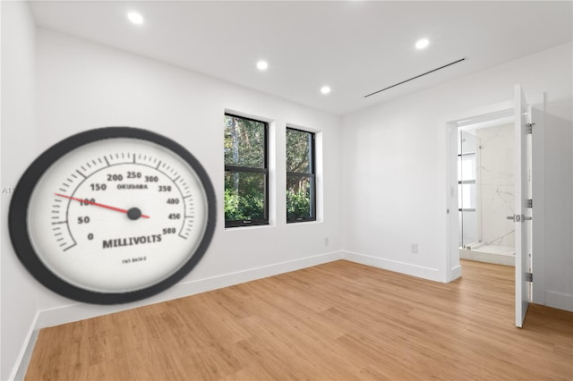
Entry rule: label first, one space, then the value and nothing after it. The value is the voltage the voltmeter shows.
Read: 100 mV
